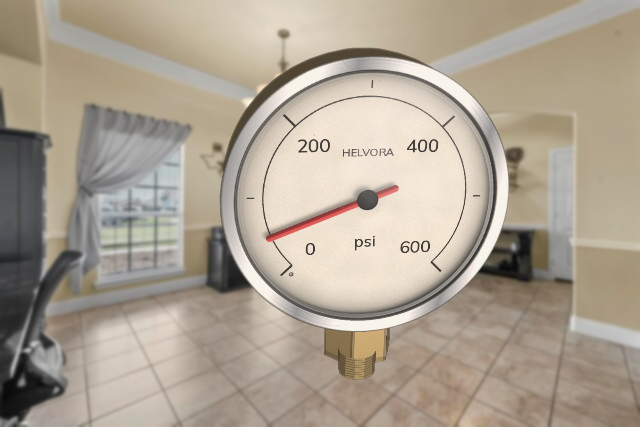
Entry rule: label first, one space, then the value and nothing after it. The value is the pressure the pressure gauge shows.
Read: 50 psi
